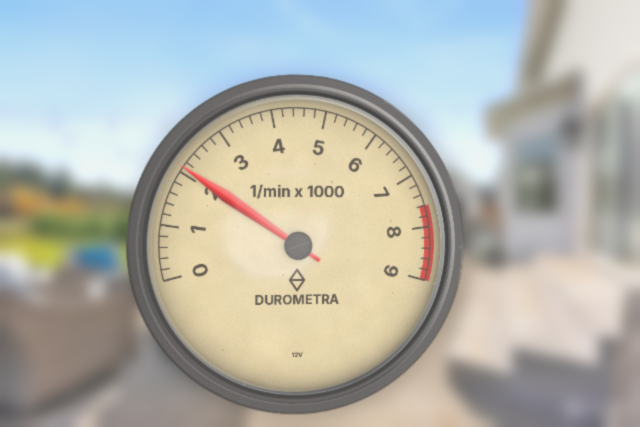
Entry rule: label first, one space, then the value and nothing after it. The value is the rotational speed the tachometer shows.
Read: 2100 rpm
